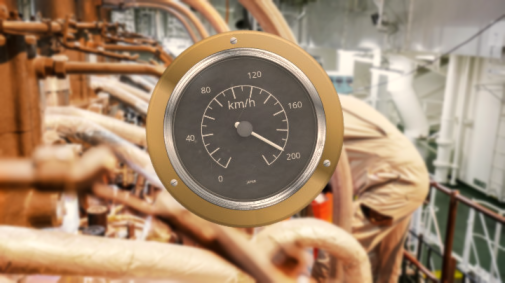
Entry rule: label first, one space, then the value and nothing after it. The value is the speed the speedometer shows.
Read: 200 km/h
